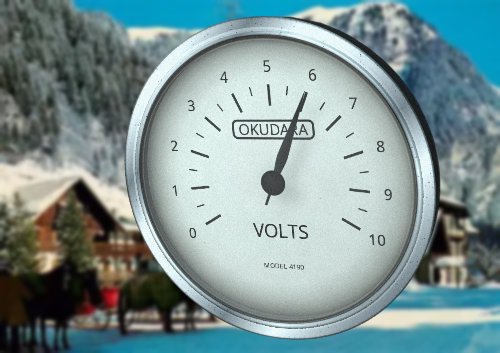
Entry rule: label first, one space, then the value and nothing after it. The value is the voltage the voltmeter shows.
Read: 6 V
